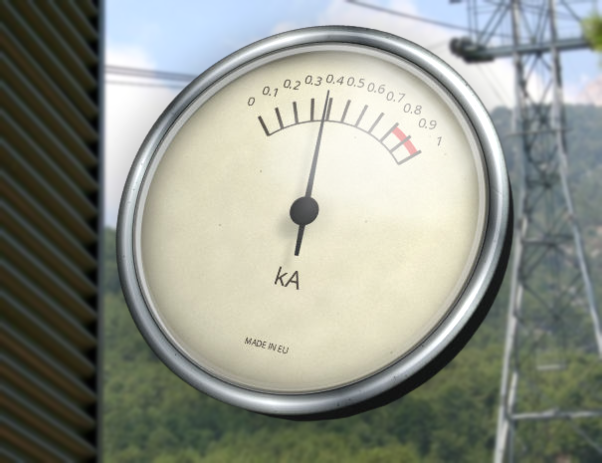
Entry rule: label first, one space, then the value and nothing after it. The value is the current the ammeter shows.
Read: 0.4 kA
